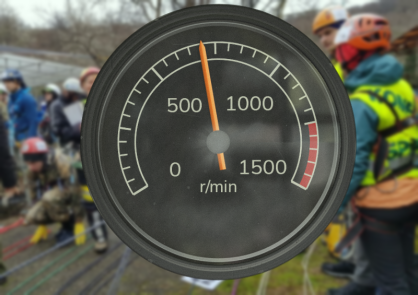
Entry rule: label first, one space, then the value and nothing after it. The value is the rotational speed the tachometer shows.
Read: 700 rpm
